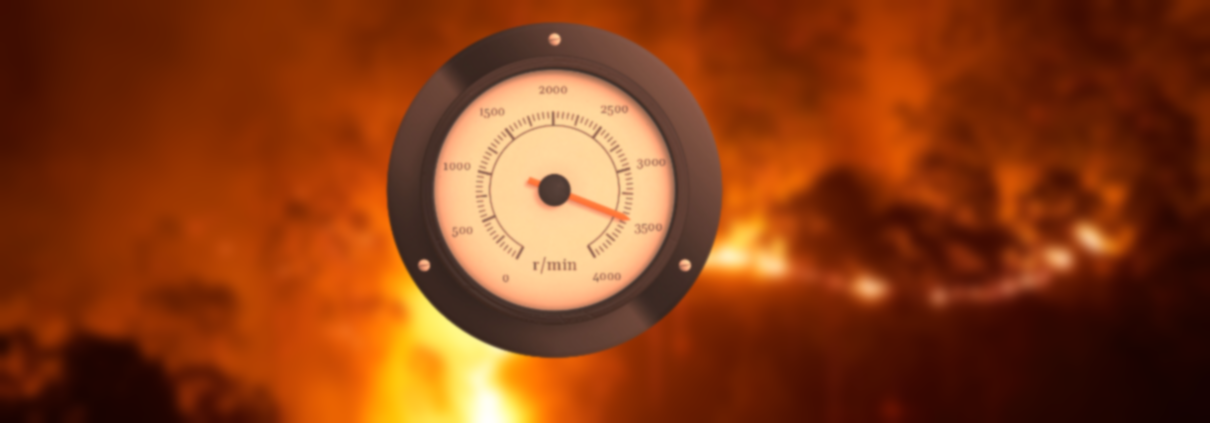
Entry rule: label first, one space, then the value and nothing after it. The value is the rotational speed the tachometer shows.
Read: 3500 rpm
